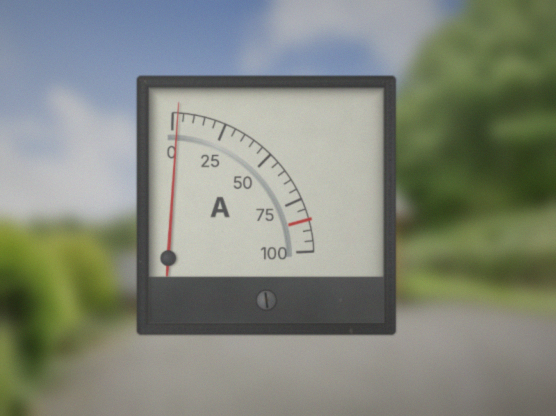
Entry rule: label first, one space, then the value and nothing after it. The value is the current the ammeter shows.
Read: 2.5 A
